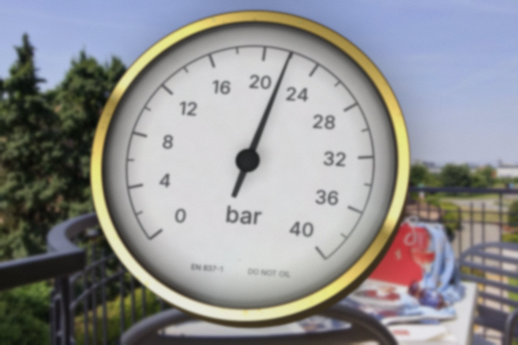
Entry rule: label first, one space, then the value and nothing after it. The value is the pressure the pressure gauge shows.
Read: 22 bar
